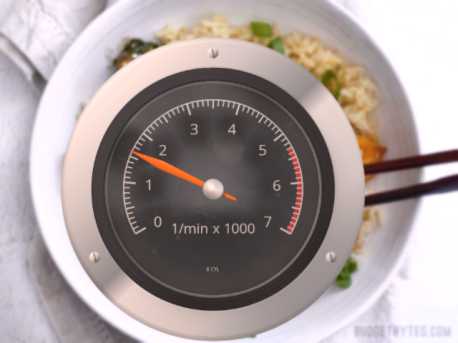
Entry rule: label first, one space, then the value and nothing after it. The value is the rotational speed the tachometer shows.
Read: 1600 rpm
